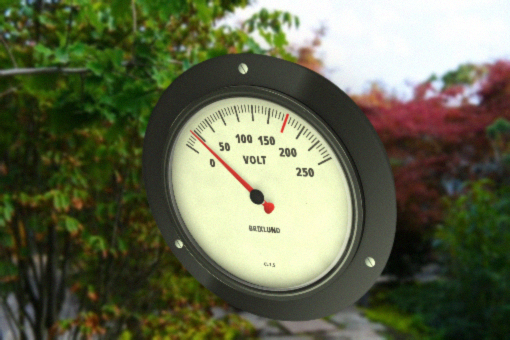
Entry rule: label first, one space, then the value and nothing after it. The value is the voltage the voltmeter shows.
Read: 25 V
